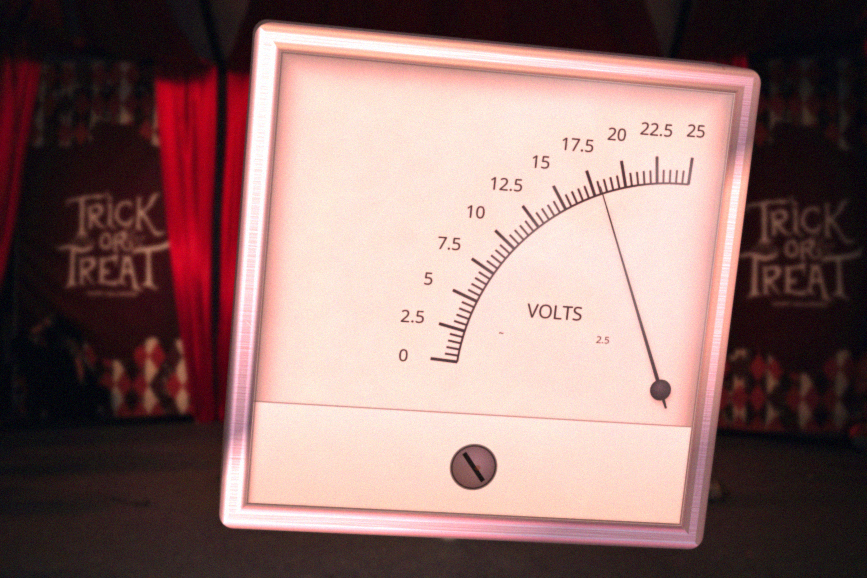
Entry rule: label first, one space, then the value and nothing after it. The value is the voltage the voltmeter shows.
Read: 18 V
